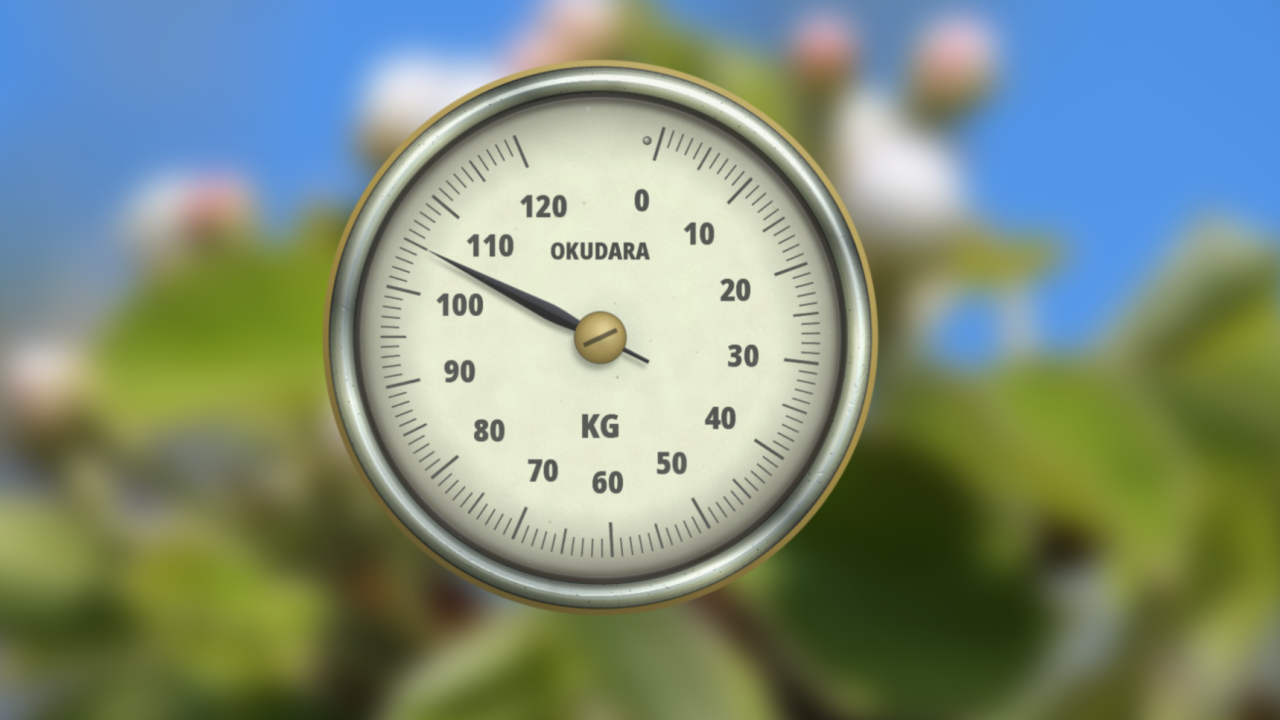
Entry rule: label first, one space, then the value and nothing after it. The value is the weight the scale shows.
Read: 105 kg
